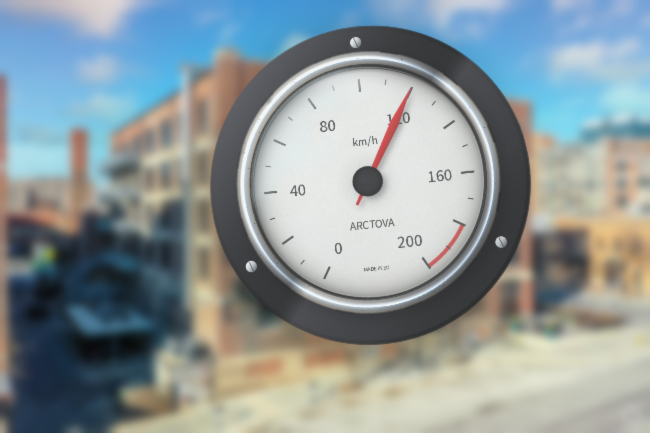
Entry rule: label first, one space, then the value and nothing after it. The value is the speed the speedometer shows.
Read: 120 km/h
